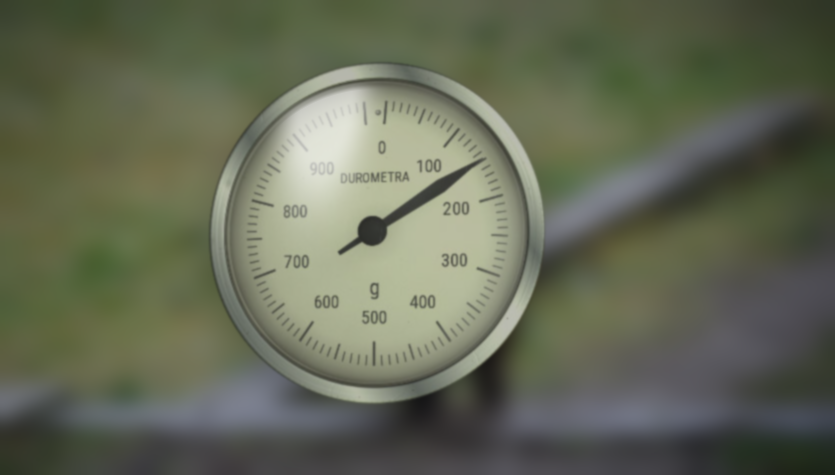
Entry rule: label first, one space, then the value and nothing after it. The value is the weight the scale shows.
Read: 150 g
